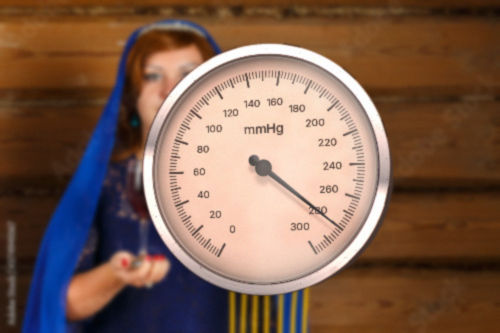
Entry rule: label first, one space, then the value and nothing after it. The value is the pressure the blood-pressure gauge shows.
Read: 280 mmHg
